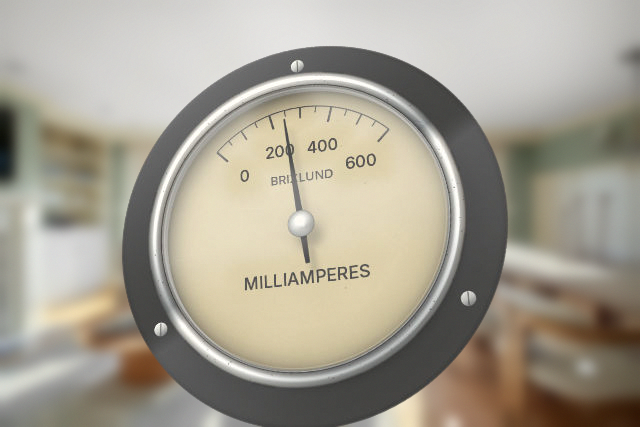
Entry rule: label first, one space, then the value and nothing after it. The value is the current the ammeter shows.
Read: 250 mA
